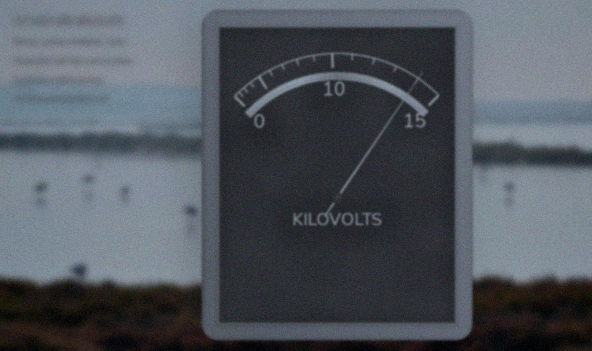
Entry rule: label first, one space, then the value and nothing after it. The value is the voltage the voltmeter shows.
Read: 14 kV
